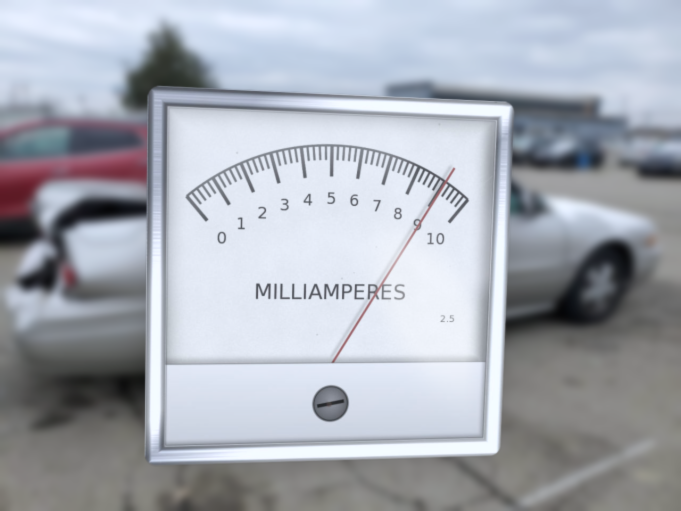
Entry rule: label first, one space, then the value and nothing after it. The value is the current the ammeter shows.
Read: 9 mA
